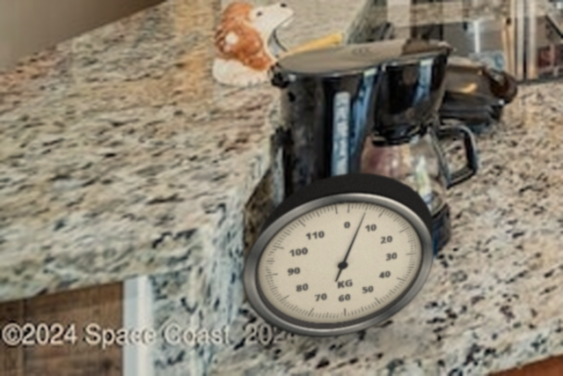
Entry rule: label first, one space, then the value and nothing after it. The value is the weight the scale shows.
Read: 5 kg
